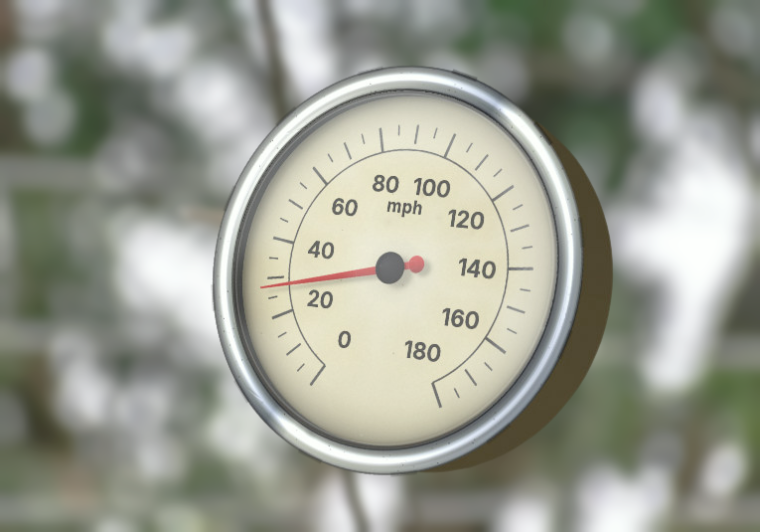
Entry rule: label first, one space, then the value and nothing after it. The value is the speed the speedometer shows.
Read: 27.5 mph
